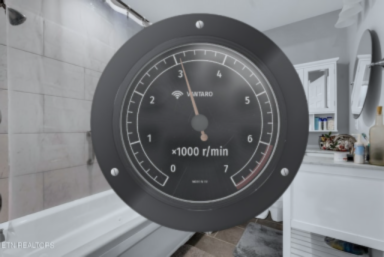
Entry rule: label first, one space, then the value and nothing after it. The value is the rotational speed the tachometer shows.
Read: 3100 rpm
